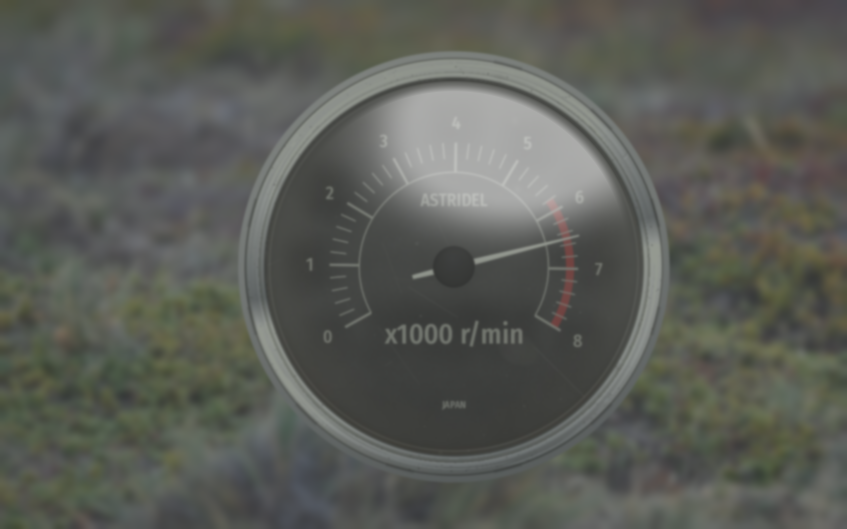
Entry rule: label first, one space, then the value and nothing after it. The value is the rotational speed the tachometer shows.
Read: 6500 rpm
